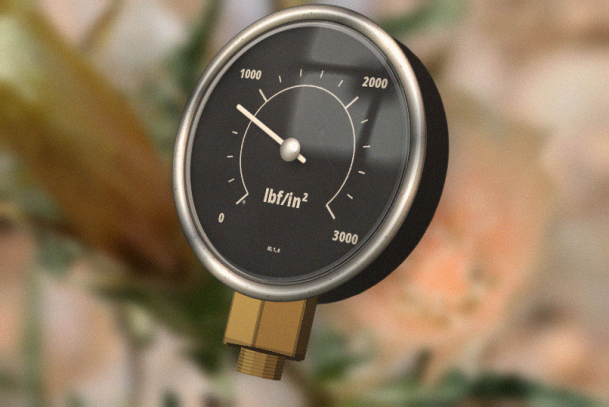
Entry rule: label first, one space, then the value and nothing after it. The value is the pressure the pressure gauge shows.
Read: 800 psi
